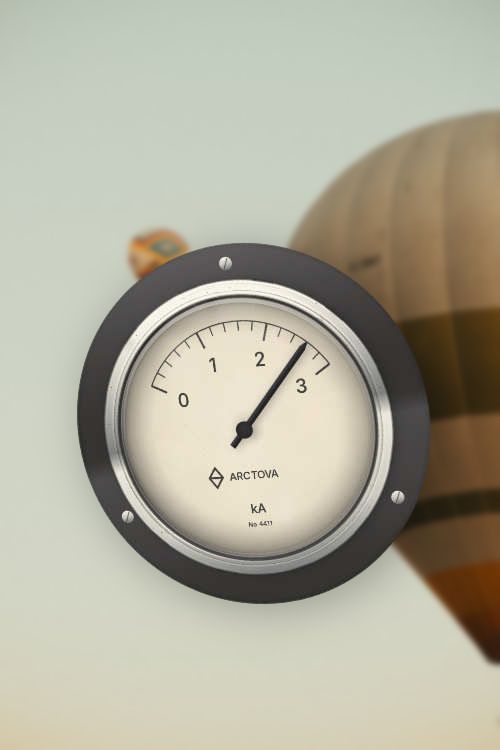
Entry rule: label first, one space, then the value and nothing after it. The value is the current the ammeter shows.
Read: 2.6 kA
